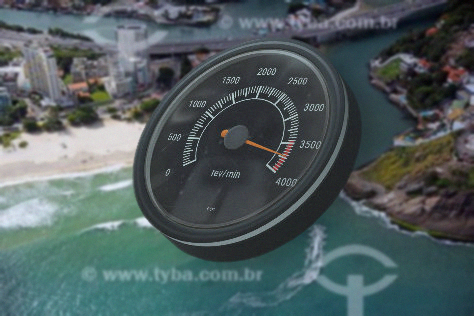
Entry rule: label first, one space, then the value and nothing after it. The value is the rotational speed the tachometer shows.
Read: 3750 rpm
